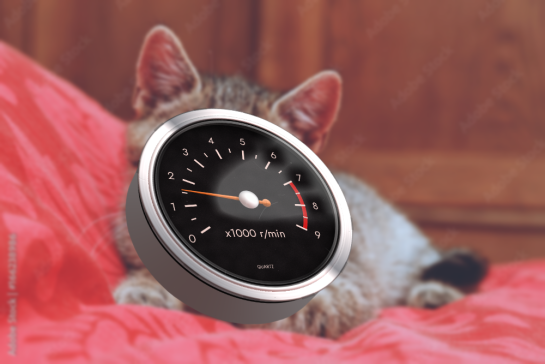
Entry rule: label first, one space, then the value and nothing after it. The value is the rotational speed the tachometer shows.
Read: 1500 rpm
